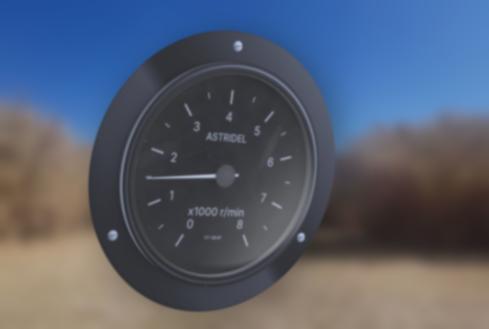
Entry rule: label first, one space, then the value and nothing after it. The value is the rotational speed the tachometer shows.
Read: 1500 rpm
